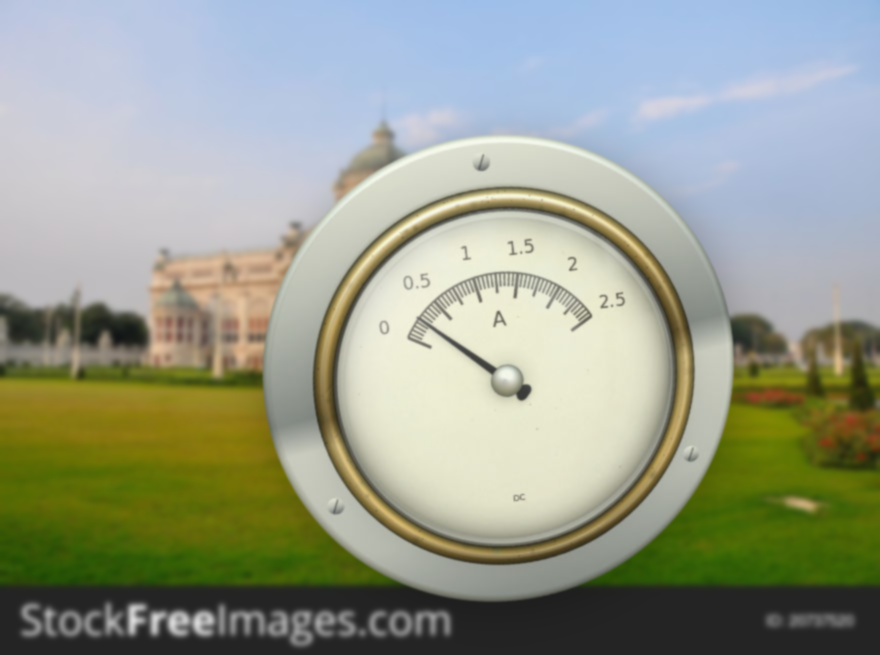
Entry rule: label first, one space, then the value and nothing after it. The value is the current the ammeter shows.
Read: 0.25 A
